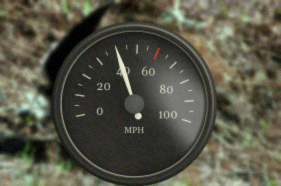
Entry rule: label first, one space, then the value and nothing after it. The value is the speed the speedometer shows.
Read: 40 mph
